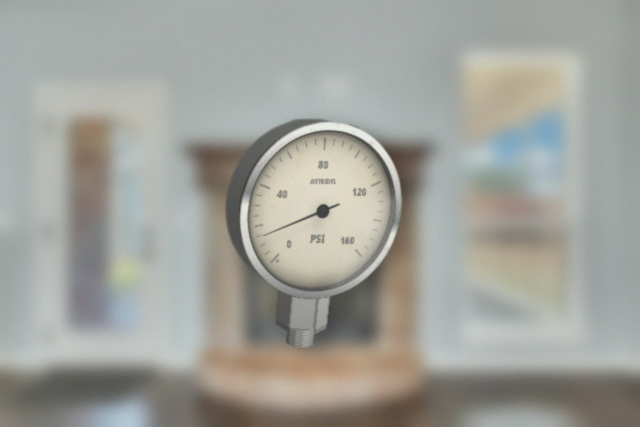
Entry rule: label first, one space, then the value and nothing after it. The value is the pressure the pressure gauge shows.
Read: 15 psi
